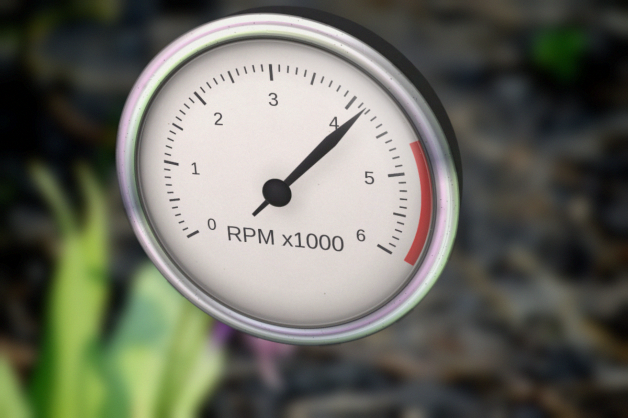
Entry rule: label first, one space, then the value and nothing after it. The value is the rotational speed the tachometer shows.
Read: 4150 rpm
